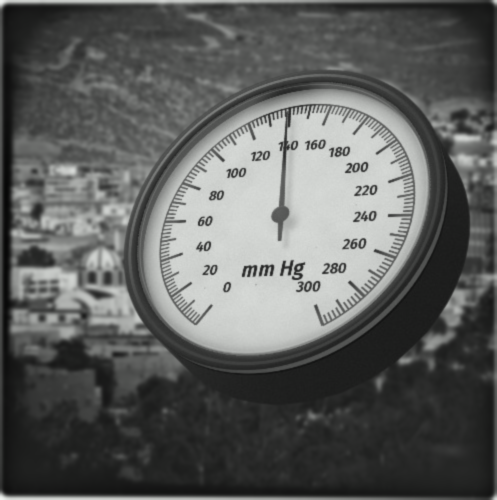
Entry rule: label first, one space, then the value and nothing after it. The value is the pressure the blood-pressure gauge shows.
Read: 140 mmHg
